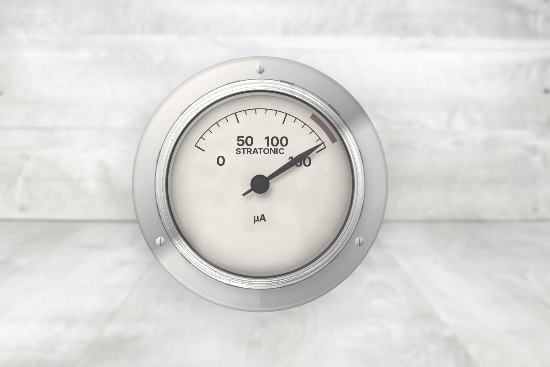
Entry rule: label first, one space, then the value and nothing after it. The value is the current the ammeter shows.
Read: 145 µA
